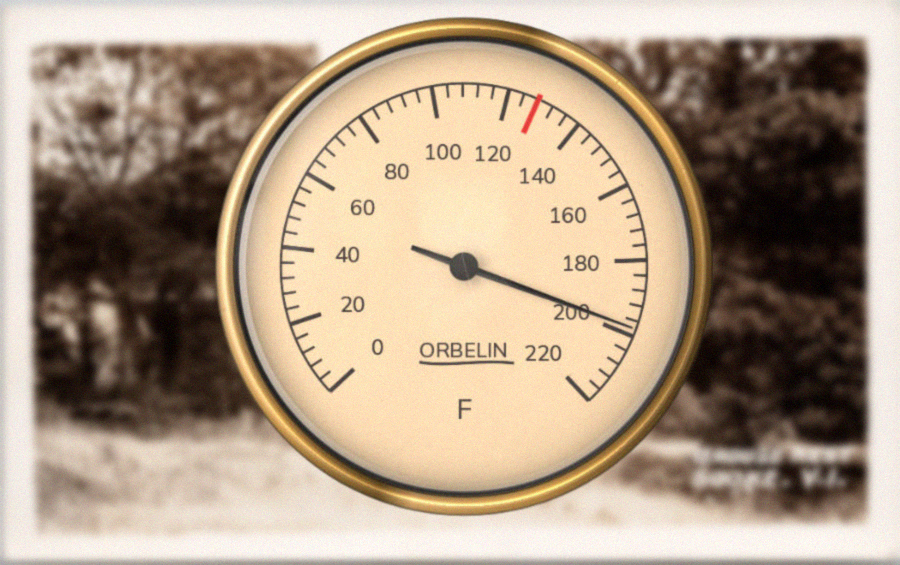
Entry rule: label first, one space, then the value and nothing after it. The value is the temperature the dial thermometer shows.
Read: 198 °F
